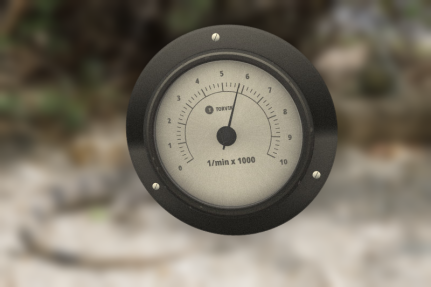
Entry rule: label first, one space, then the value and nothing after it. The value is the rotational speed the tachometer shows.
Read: 5800 rpm
